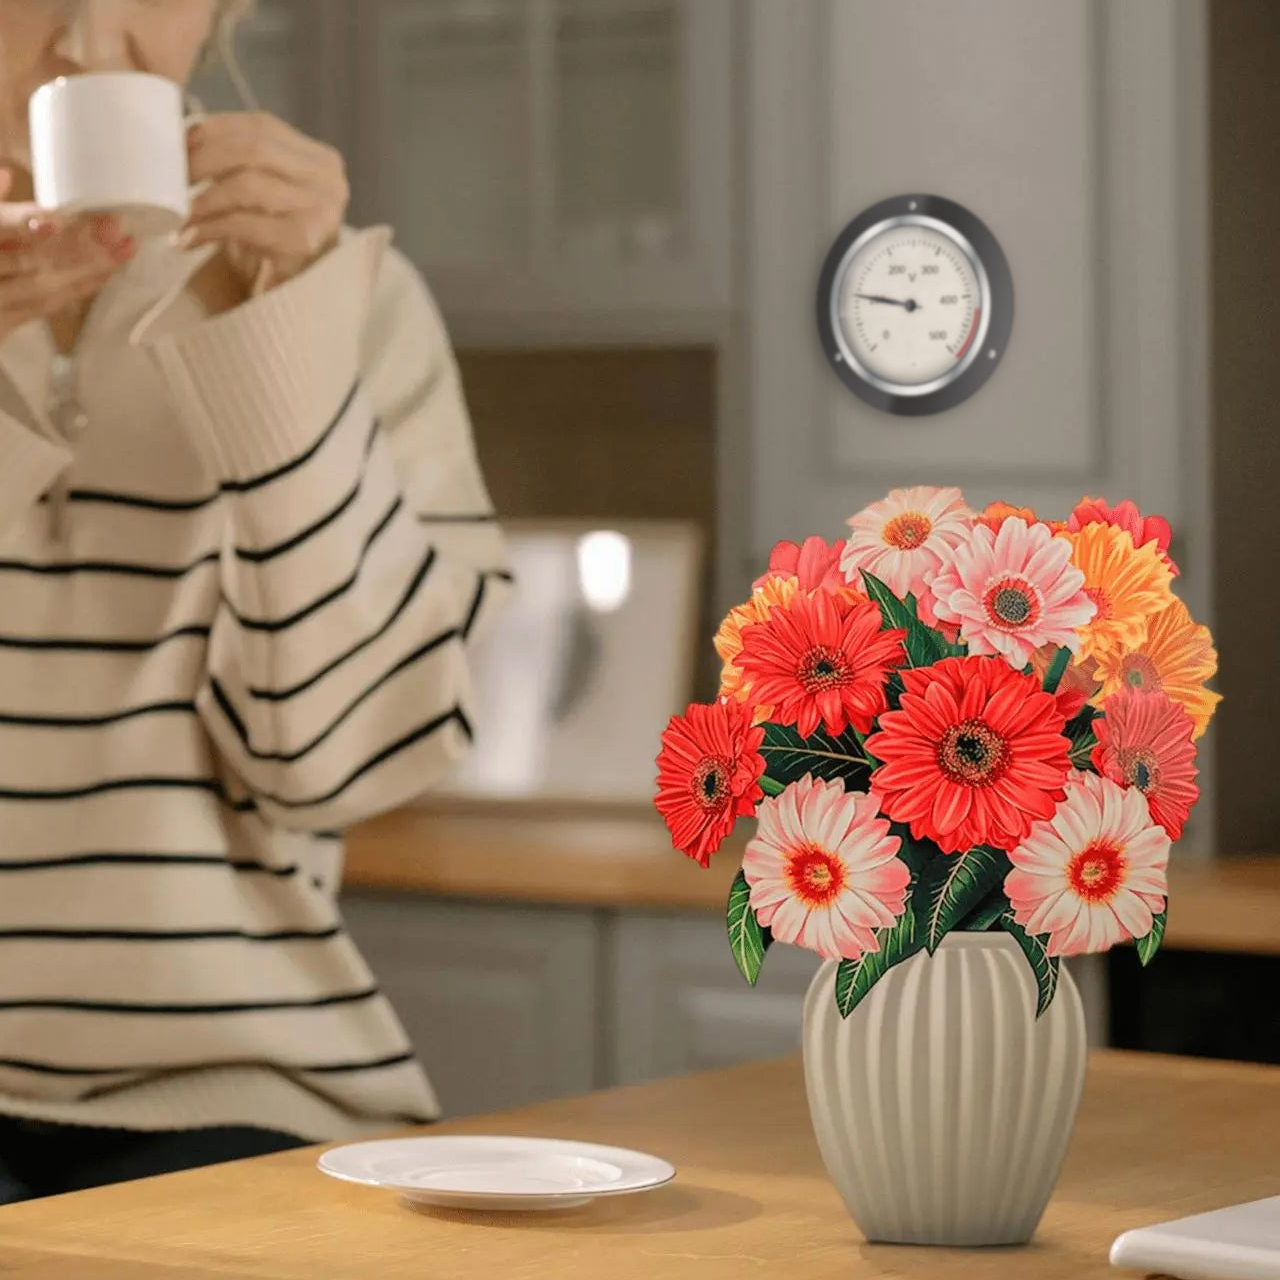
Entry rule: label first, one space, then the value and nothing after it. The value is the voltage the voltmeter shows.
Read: 100 V
